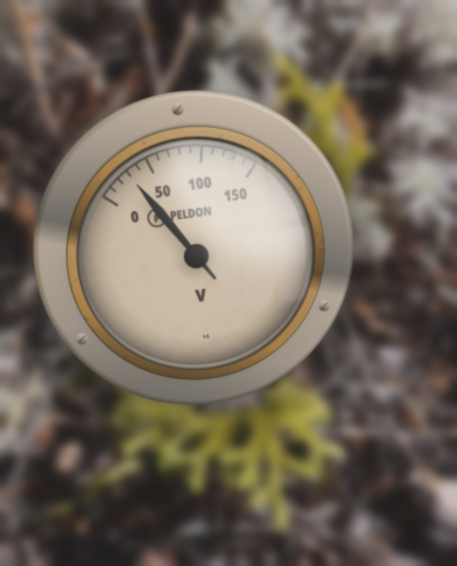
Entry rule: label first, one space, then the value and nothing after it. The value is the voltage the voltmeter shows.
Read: 30 V
